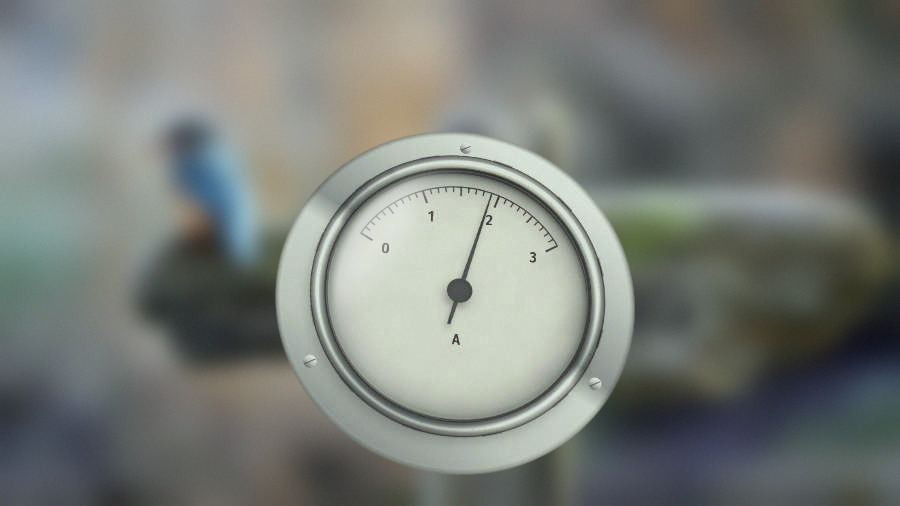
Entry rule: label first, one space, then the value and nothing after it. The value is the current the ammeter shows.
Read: 1.9 A
